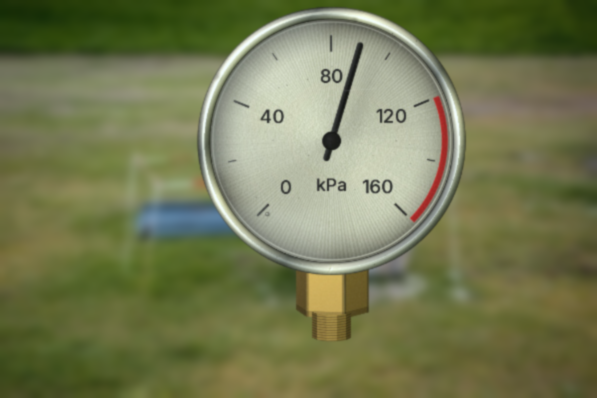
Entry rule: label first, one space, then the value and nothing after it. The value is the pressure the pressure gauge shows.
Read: 90 kPa
